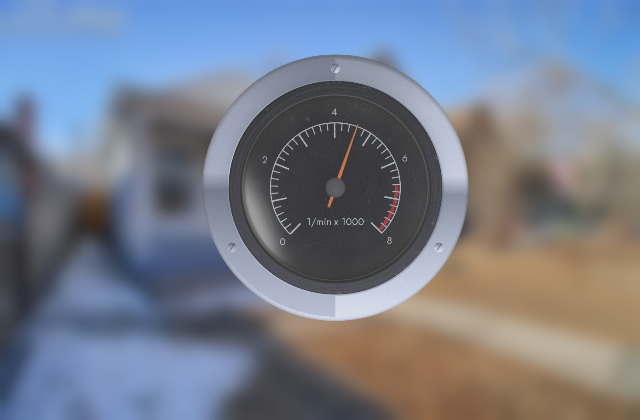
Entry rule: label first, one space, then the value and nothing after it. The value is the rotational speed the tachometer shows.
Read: 4600 rpm
